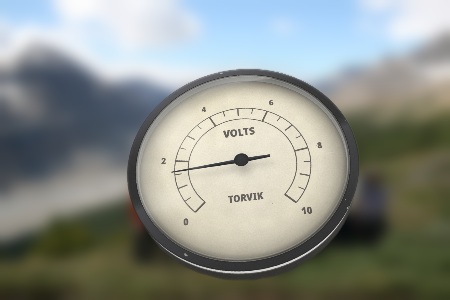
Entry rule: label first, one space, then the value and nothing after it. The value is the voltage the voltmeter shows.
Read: 1.5 V
